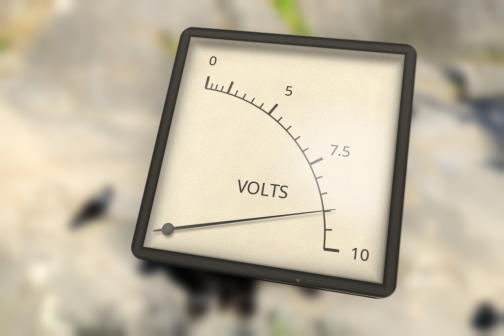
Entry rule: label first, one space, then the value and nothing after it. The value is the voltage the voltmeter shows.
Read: 9 V
